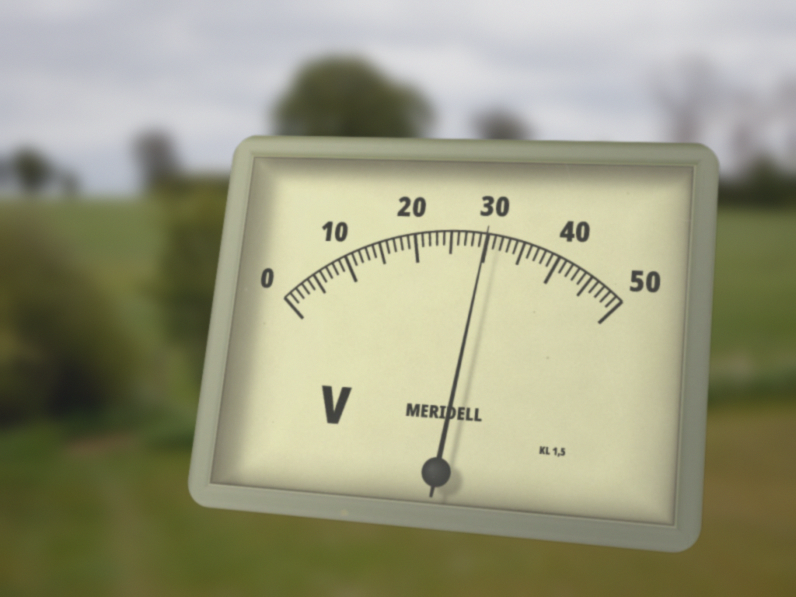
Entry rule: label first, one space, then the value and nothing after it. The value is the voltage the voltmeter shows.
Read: 30 V
